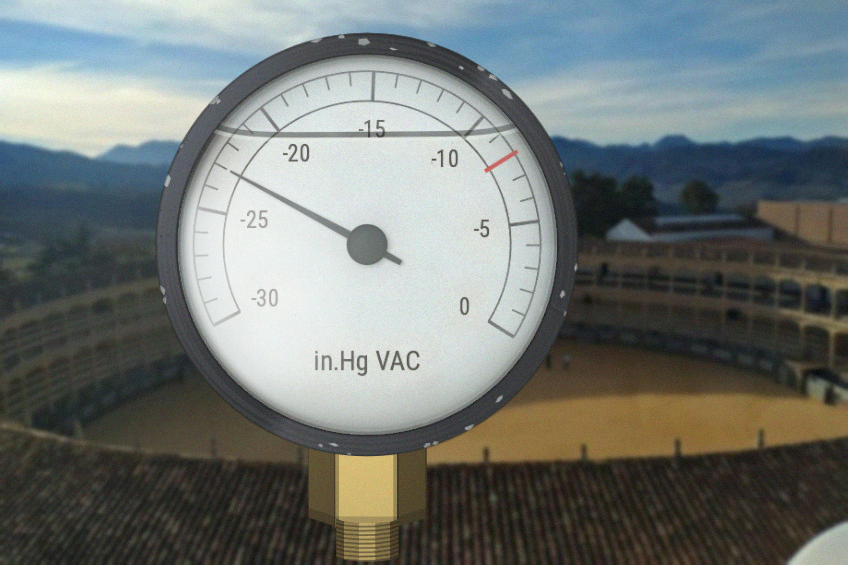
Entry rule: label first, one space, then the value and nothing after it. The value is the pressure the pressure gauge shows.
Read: -23 inHg
